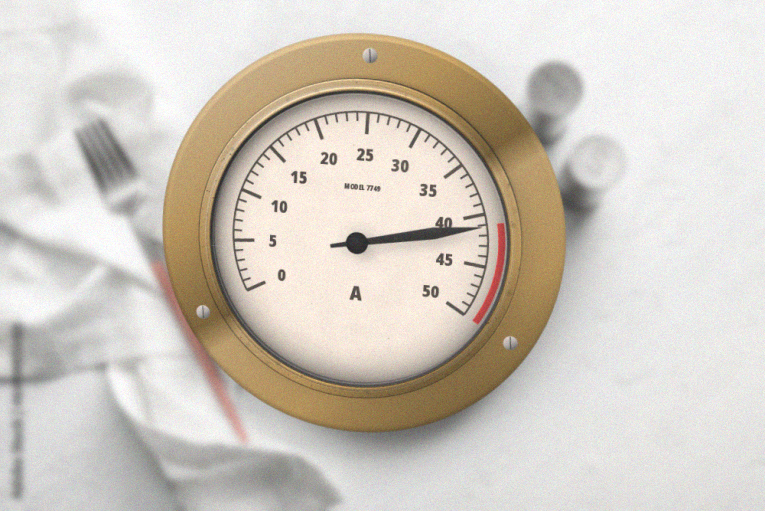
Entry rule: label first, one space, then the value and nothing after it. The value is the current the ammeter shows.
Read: 41 A
